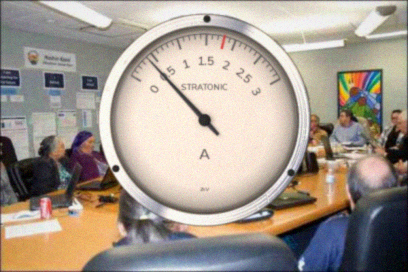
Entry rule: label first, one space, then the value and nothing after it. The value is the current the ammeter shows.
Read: 0.4 A
